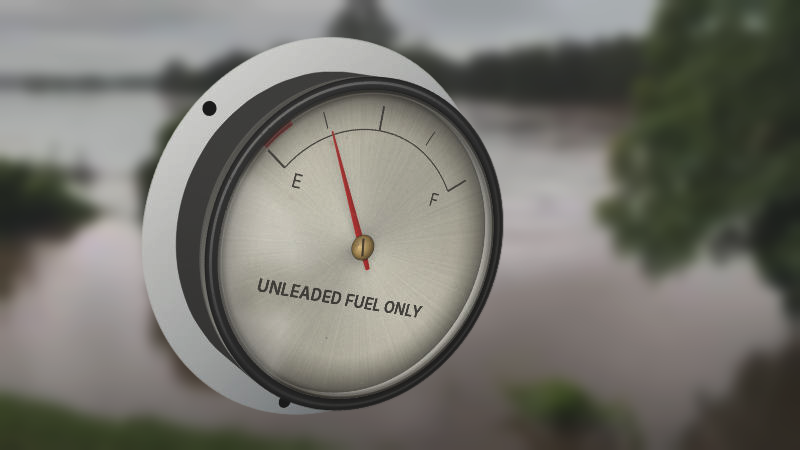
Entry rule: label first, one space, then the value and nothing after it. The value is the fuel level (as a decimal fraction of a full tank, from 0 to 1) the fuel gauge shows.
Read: 0.25
